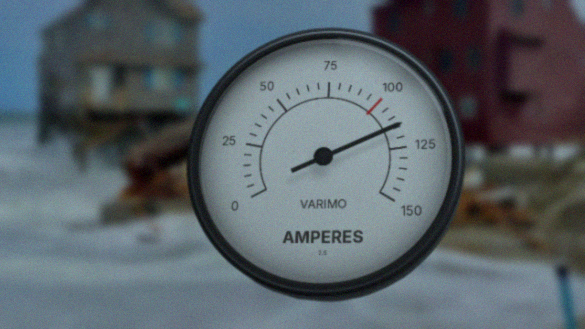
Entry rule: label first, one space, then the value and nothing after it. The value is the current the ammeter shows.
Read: 115 A
